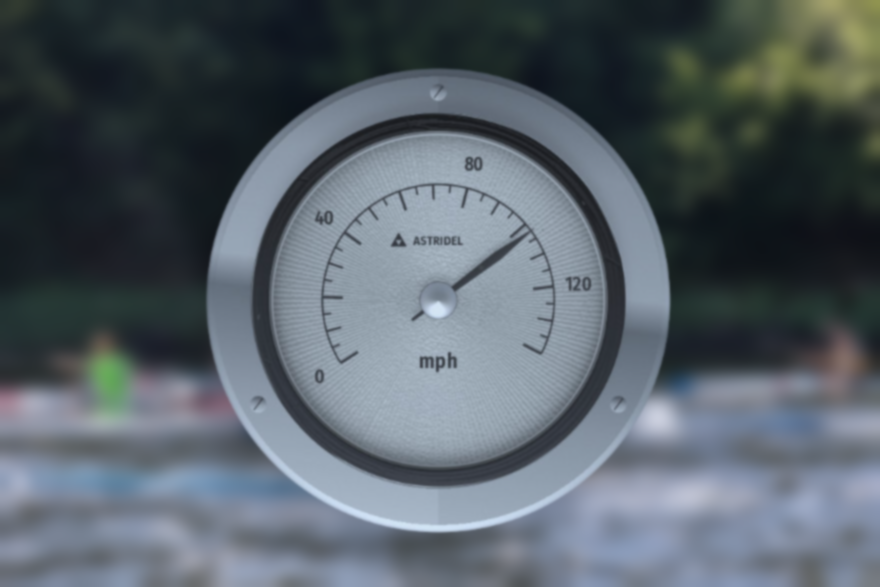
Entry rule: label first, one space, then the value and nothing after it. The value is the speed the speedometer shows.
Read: 102.5 mph
